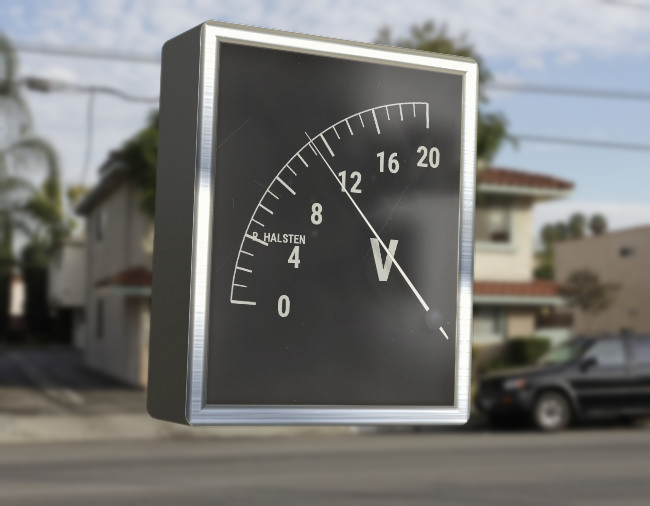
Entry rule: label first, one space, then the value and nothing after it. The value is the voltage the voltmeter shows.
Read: 11 V
